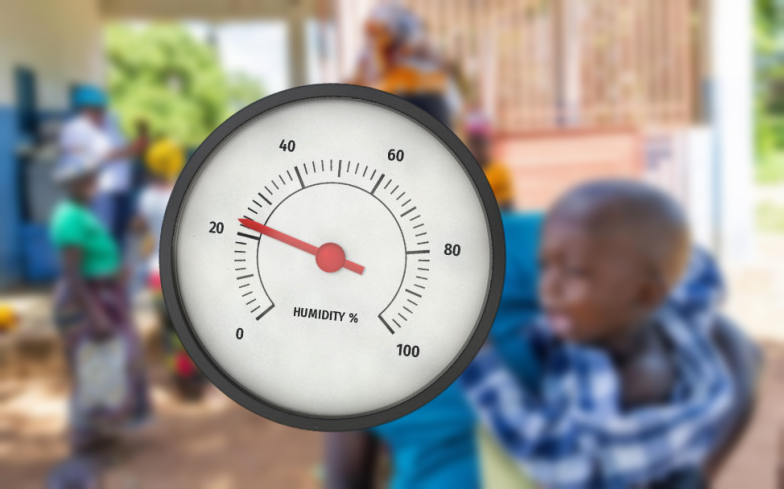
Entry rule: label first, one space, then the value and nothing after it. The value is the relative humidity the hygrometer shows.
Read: 23 %
